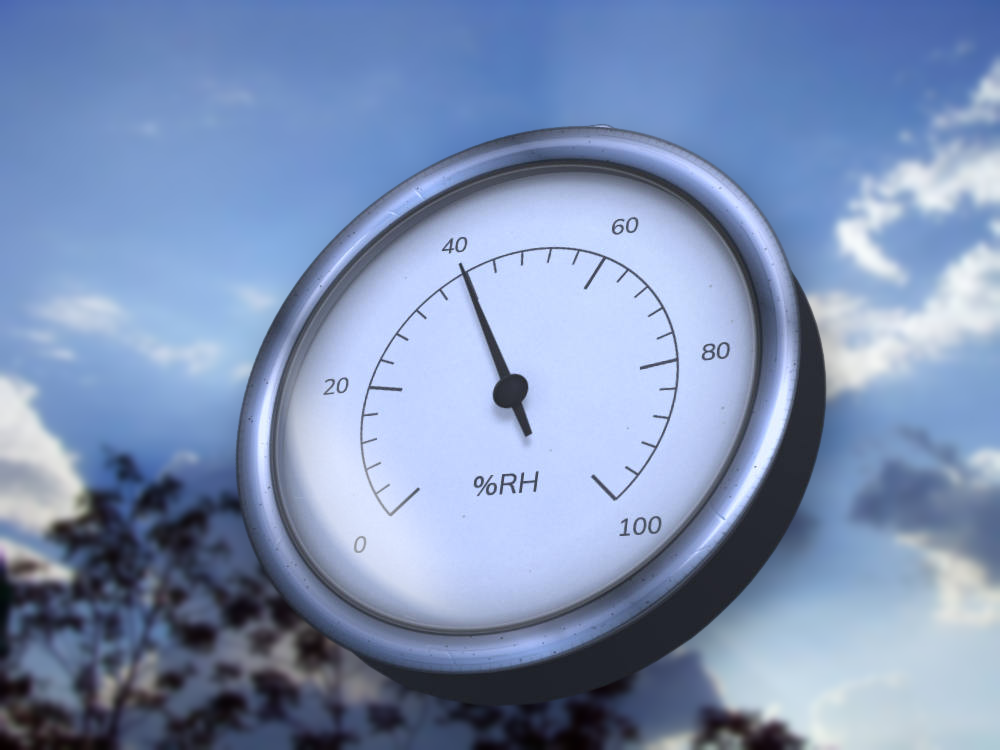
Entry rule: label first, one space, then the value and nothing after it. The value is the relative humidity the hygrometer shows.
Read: 40 %
